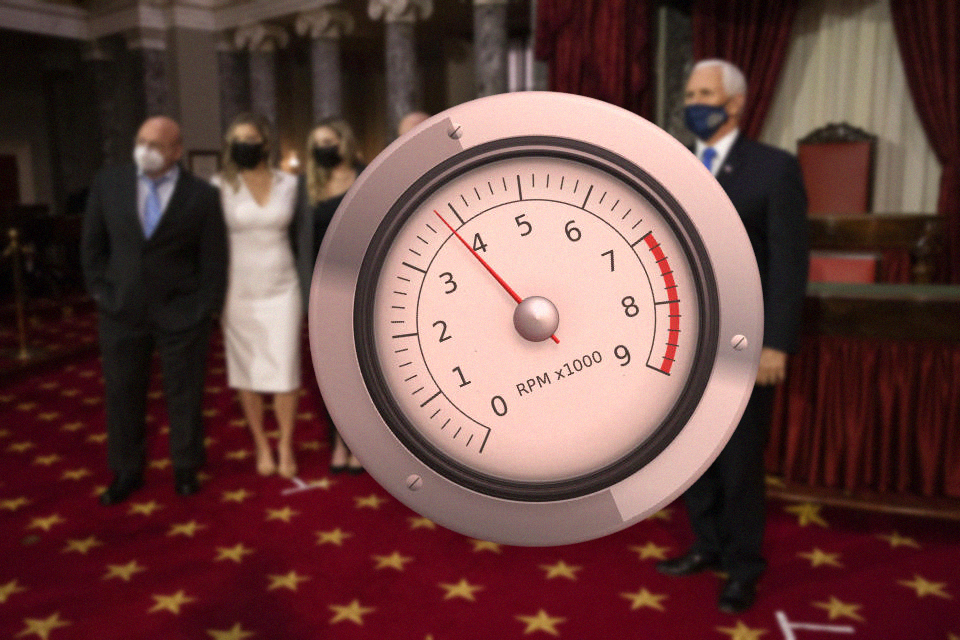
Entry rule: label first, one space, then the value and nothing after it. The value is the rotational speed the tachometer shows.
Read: 3800 rpm
